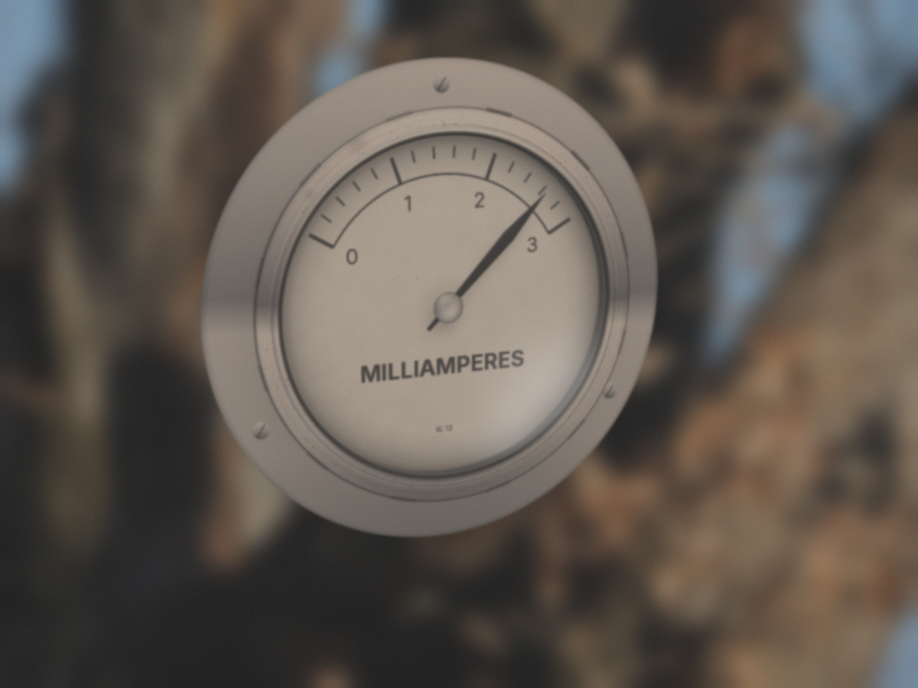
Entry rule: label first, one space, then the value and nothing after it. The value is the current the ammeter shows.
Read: 2.6 mA
